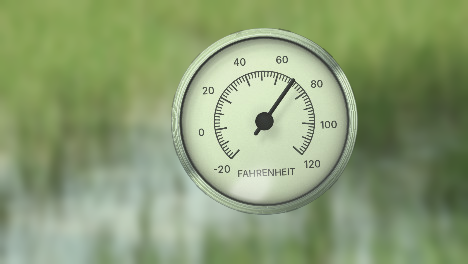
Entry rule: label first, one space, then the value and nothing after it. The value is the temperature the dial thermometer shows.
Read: 70 °F
